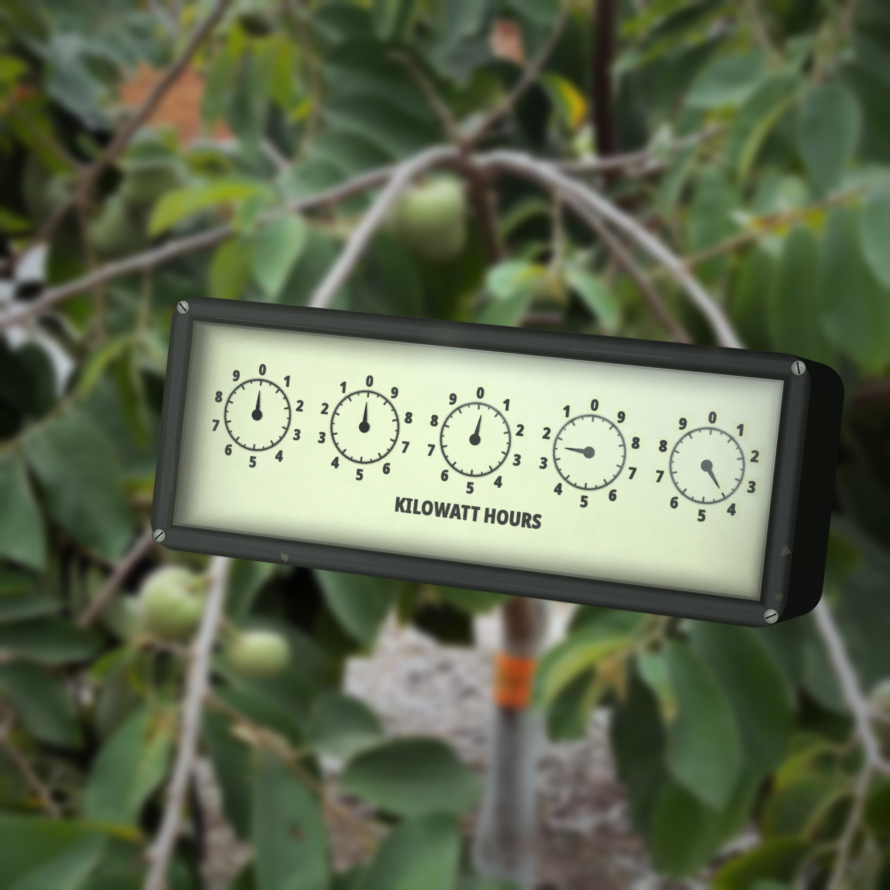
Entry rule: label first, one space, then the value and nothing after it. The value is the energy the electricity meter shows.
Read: 24 kWh
